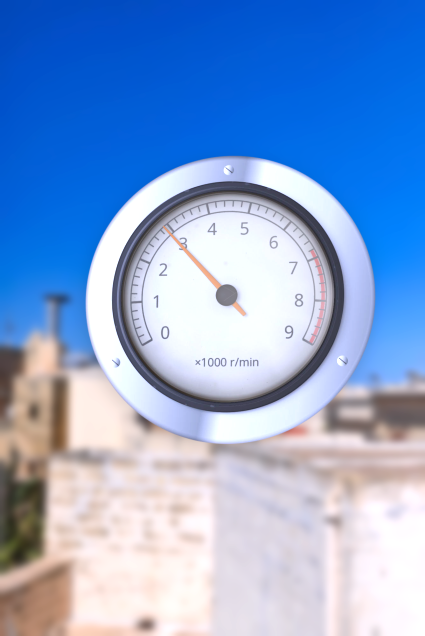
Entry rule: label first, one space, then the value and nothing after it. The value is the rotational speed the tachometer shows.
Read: 2900 rpm
